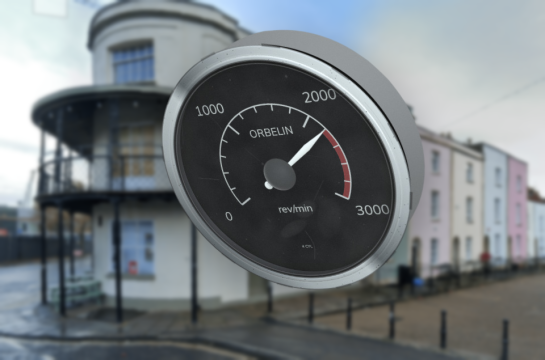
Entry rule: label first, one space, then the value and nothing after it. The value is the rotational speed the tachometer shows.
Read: 2200 rpm
